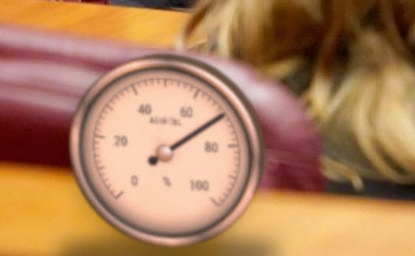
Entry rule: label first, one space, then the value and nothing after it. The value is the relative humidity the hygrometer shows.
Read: 70 %
